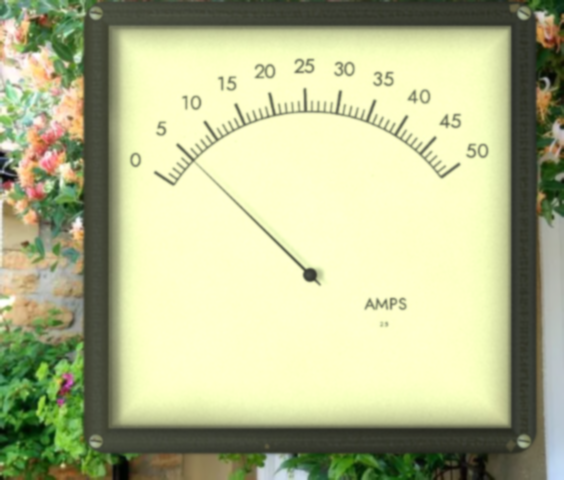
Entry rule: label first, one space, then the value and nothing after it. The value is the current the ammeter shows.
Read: 5 A
